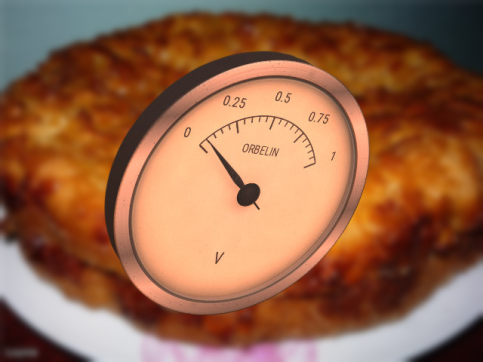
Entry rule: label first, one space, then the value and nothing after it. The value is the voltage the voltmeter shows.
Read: 0.05 V
